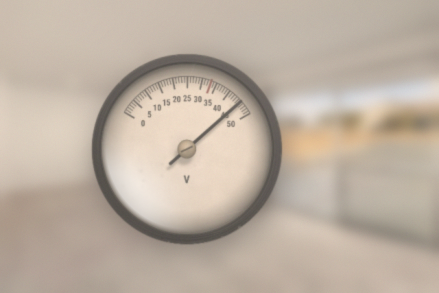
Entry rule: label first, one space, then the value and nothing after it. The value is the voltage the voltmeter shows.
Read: 45 V
